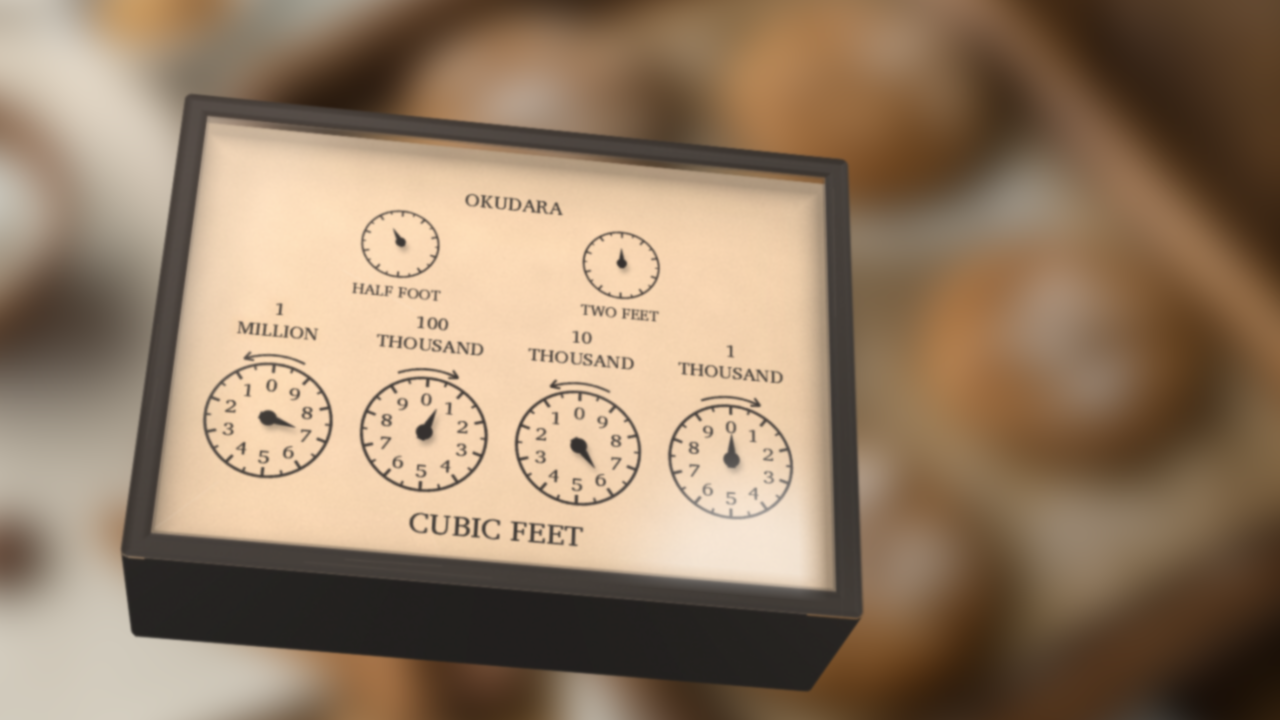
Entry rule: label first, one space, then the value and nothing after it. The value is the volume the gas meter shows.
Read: 706000 ft³
